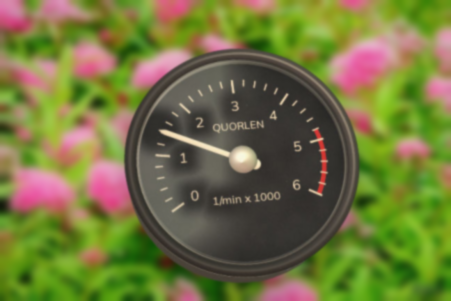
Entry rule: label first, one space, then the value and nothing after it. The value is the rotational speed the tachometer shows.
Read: 1400 rpm
